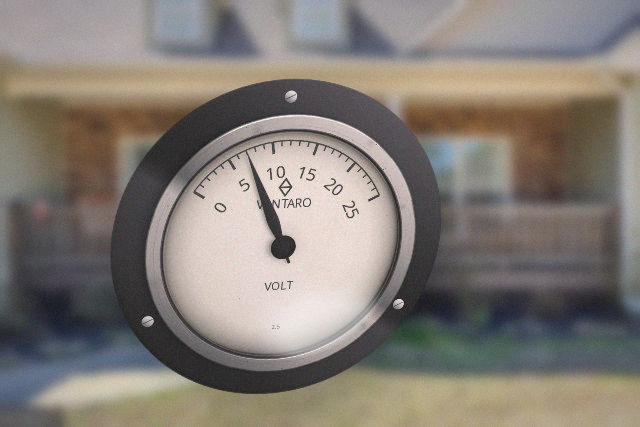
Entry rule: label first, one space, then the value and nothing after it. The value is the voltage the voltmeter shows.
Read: 7 V
